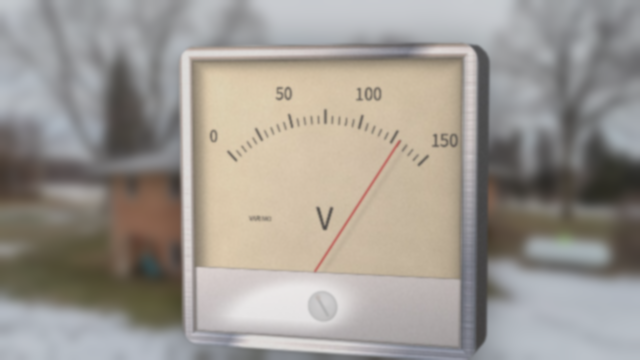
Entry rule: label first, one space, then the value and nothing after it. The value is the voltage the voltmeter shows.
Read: 130 V
